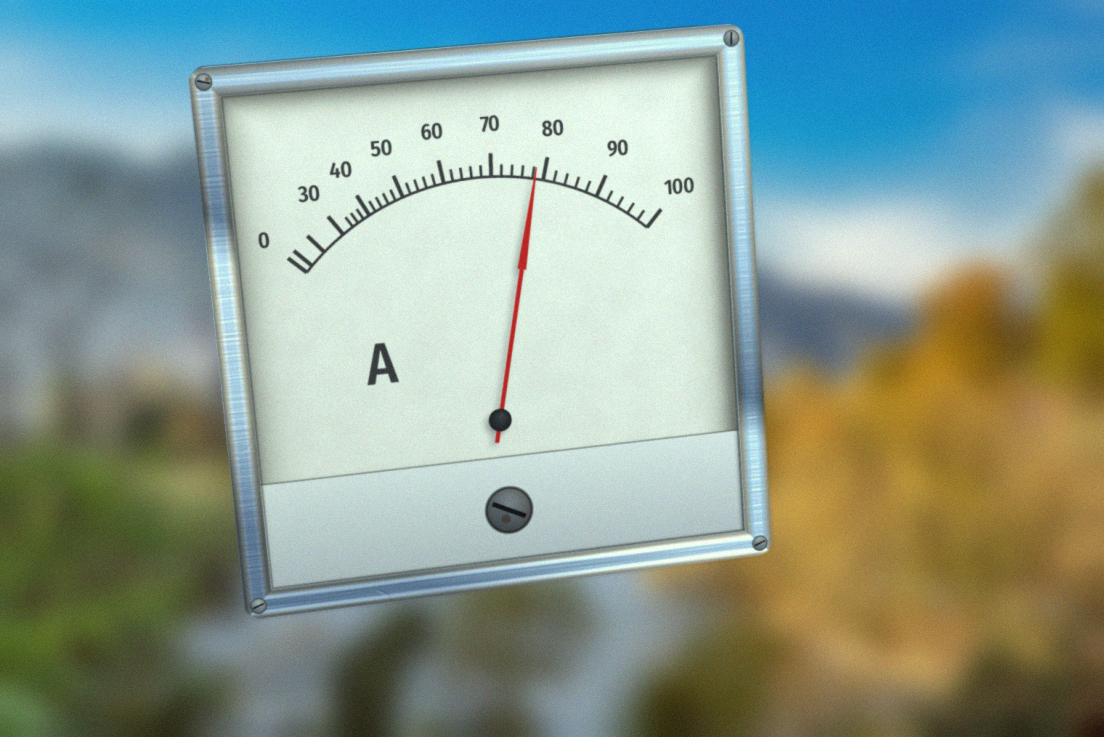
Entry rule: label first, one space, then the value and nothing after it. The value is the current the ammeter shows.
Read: 78 A
